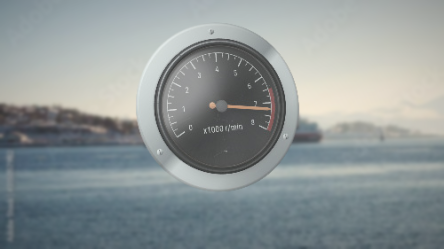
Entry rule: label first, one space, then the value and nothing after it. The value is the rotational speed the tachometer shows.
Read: 7250 rpm
